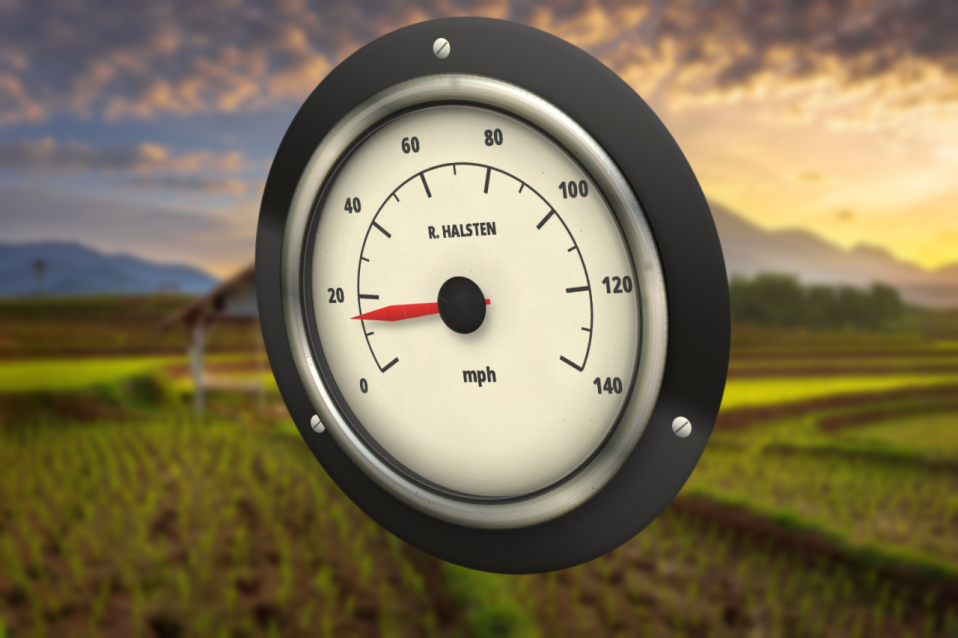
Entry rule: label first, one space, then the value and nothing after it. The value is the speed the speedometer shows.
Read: 15 mph
